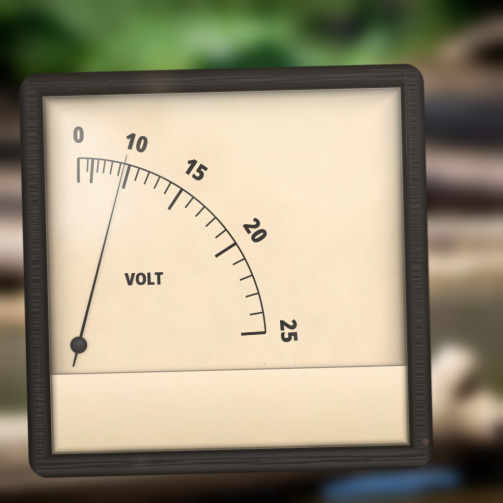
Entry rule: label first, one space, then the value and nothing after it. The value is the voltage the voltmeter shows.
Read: 9.5 V
